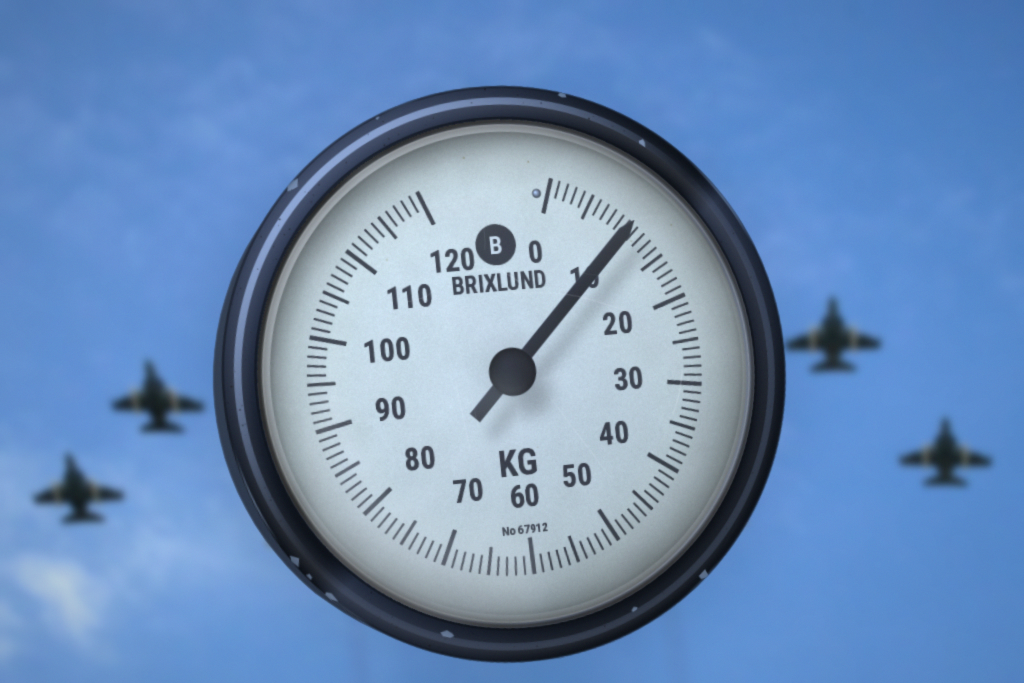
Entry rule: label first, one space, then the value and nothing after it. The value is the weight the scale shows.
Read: 10 kg
